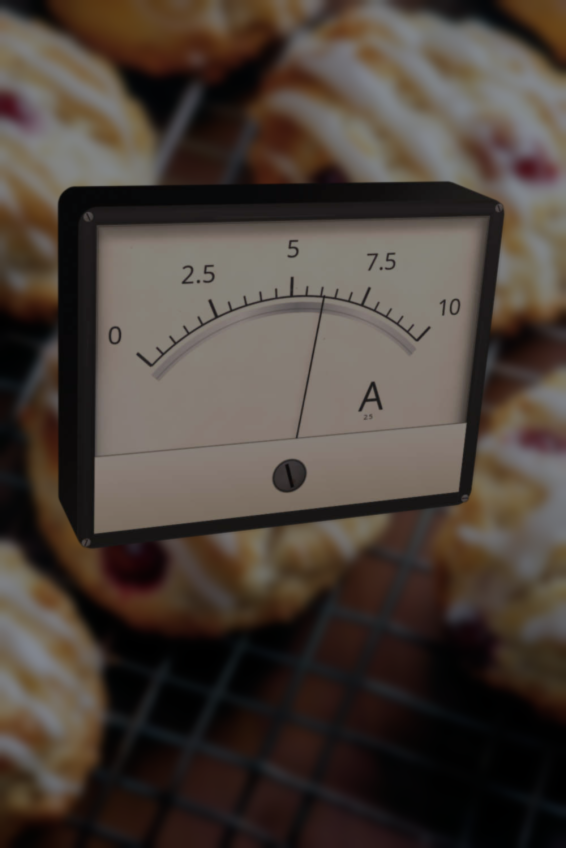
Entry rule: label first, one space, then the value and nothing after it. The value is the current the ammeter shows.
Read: 6 A
